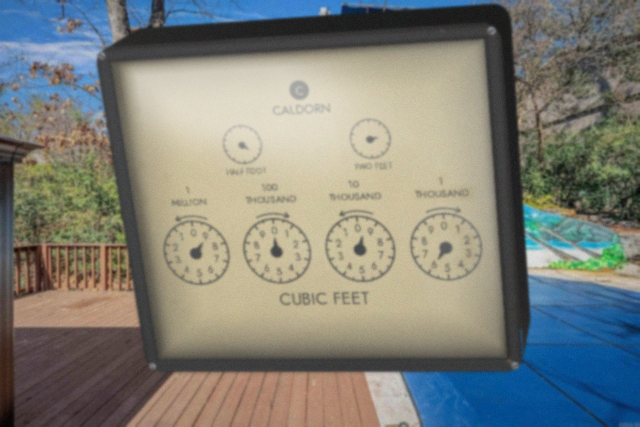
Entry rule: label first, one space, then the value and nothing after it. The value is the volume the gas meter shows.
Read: 899600 ft³
